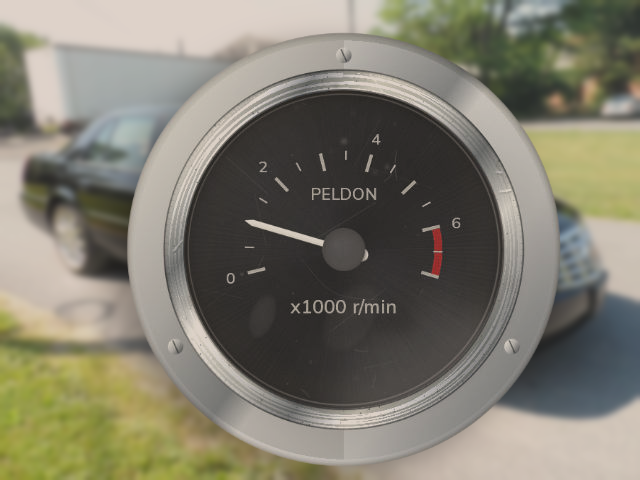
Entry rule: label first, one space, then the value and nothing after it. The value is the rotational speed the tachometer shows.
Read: 1000 rpm
